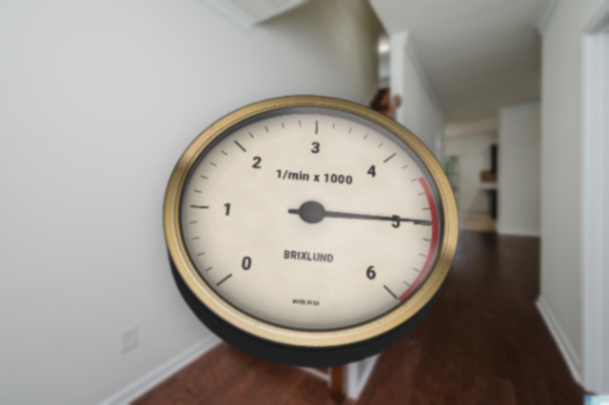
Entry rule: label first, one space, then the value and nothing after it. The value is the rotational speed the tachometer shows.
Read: 5000 rpm
